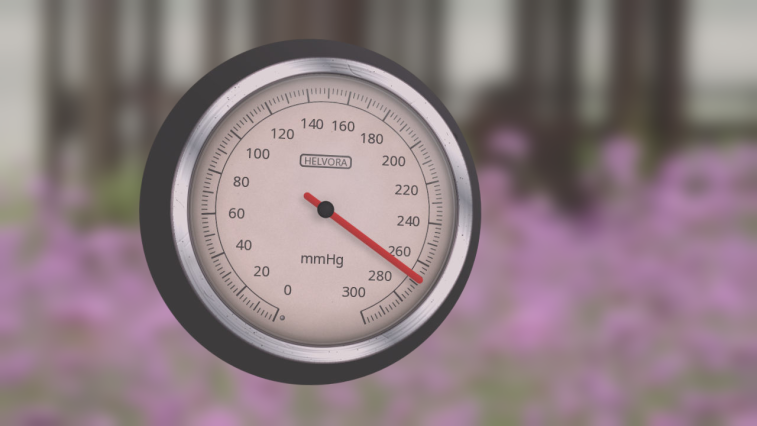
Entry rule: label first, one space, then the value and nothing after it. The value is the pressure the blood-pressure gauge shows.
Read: 268 mmHg
